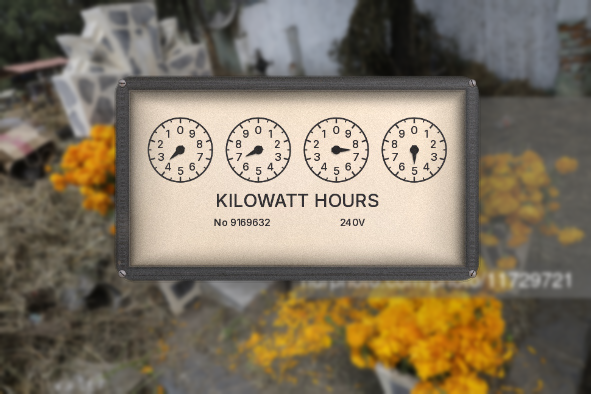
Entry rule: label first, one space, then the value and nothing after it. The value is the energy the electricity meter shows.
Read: 3675 kWh
